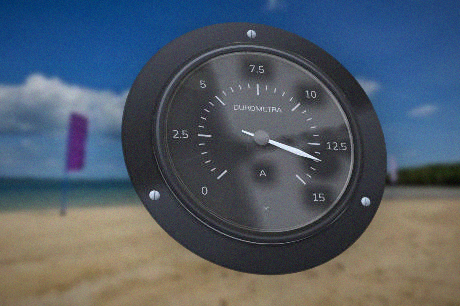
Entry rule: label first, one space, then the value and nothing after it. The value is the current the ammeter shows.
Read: 13.5 A
